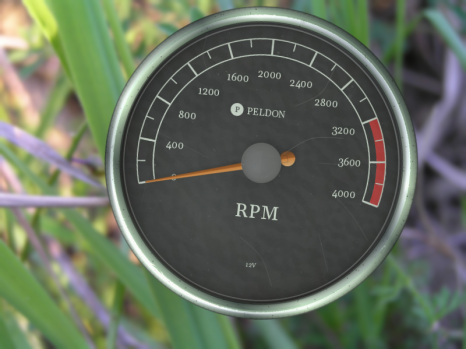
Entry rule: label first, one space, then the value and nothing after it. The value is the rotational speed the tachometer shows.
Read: 0 rpm
